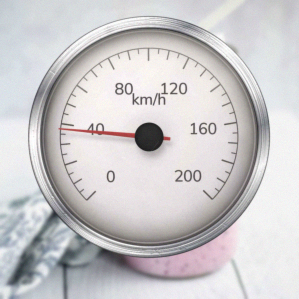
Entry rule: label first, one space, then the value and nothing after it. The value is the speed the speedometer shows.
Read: 37.5 km/h
